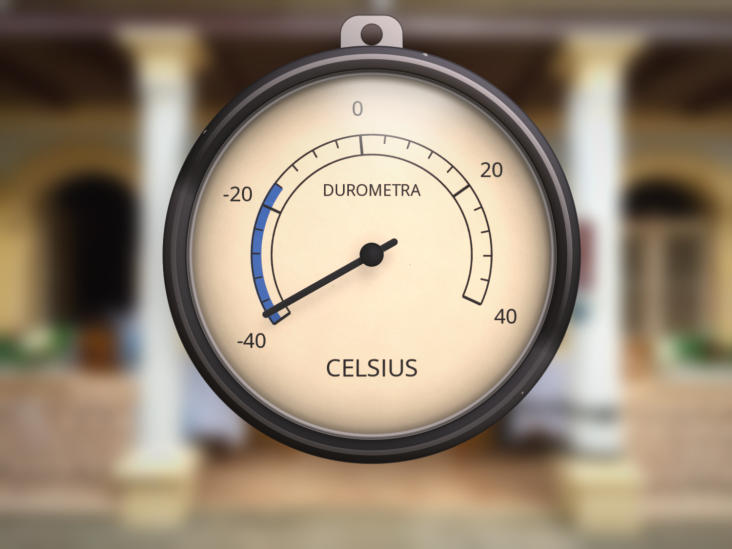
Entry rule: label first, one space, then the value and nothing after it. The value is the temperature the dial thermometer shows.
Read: -38 °C
